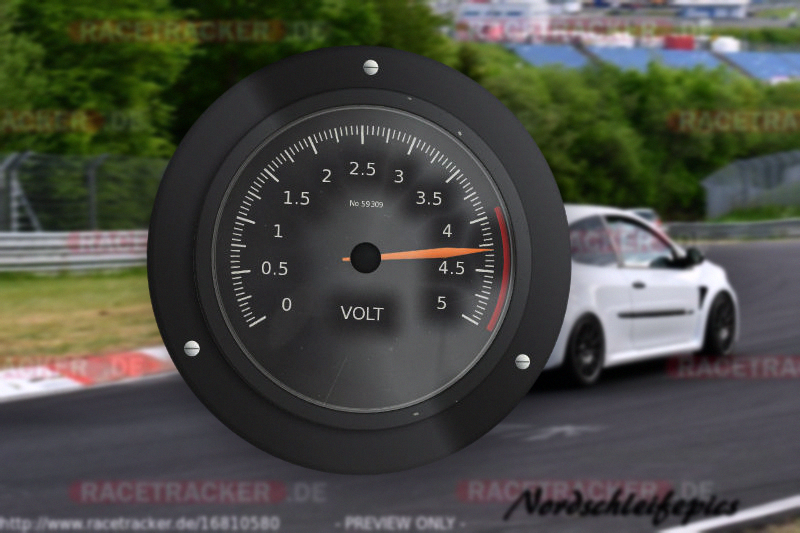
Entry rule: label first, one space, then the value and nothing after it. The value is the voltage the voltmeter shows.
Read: 4.3 V
